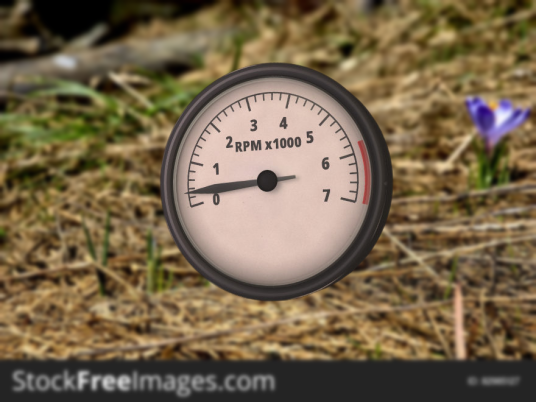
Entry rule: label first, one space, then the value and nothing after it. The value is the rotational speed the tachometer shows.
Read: 300 rpm
